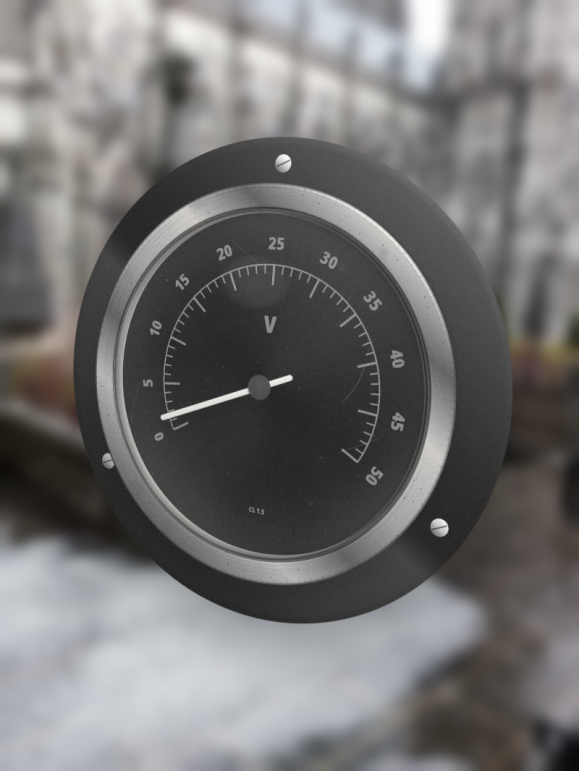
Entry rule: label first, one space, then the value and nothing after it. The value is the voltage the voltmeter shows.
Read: 1.5 V
